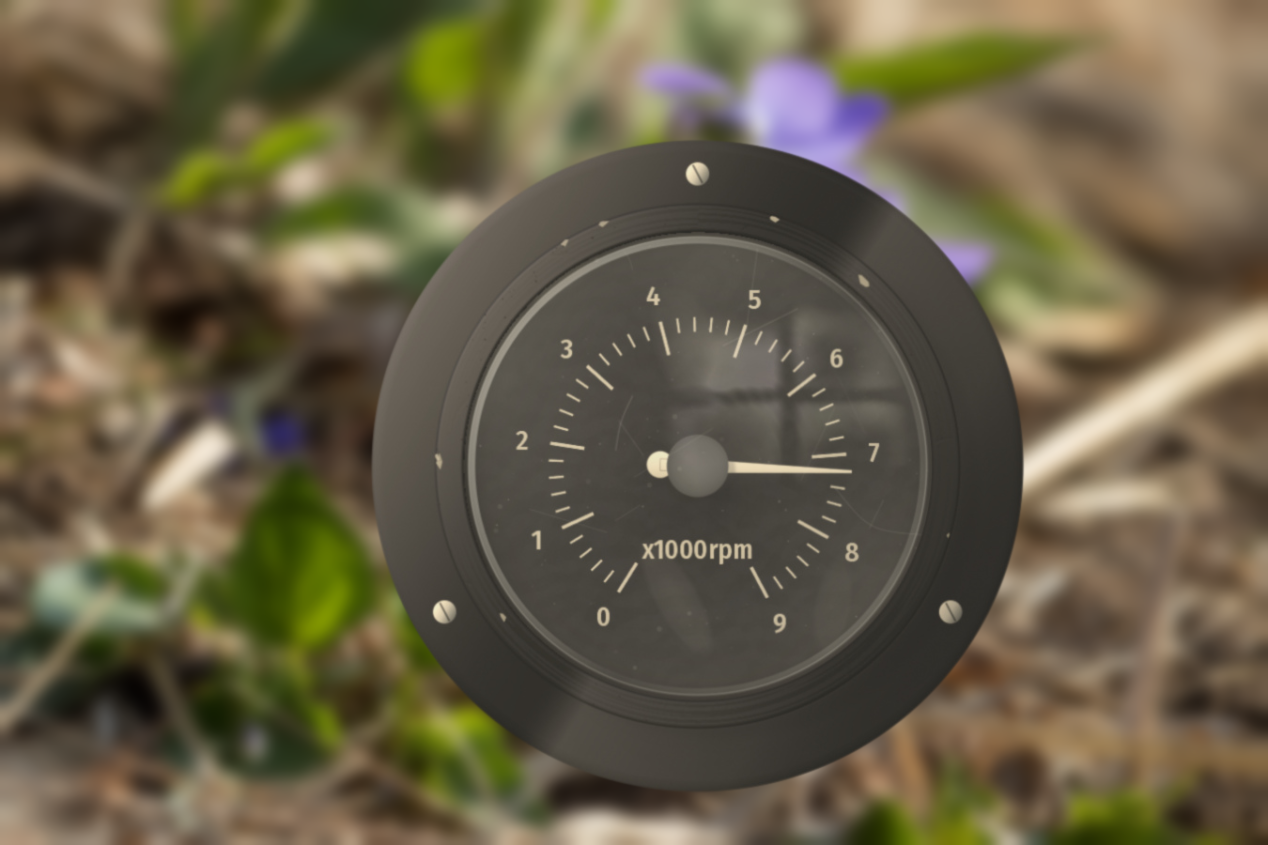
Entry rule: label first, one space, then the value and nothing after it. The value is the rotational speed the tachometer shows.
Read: 7200 rpm
